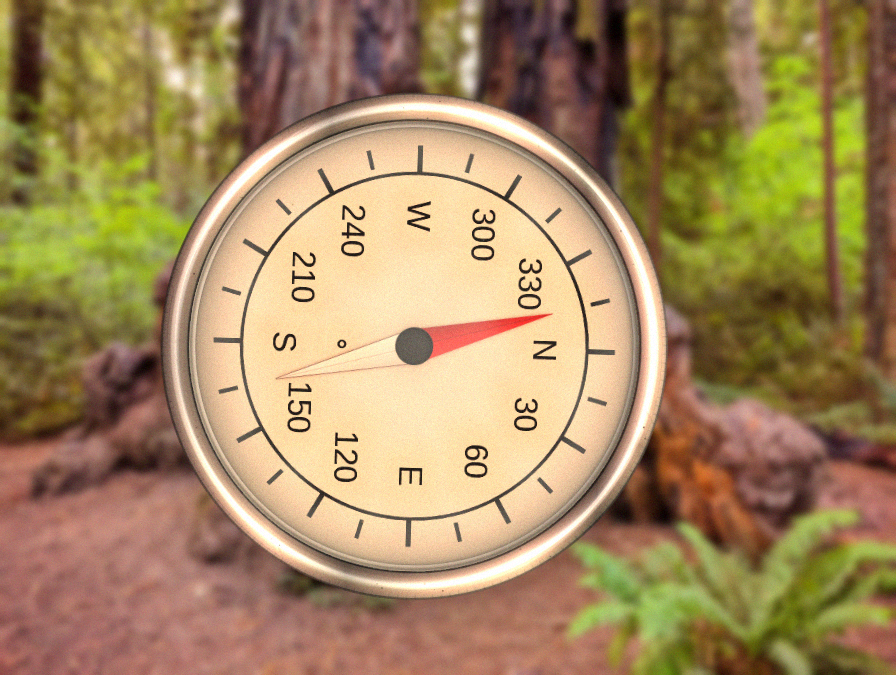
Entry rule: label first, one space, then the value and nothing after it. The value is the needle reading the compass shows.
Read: 345 °
